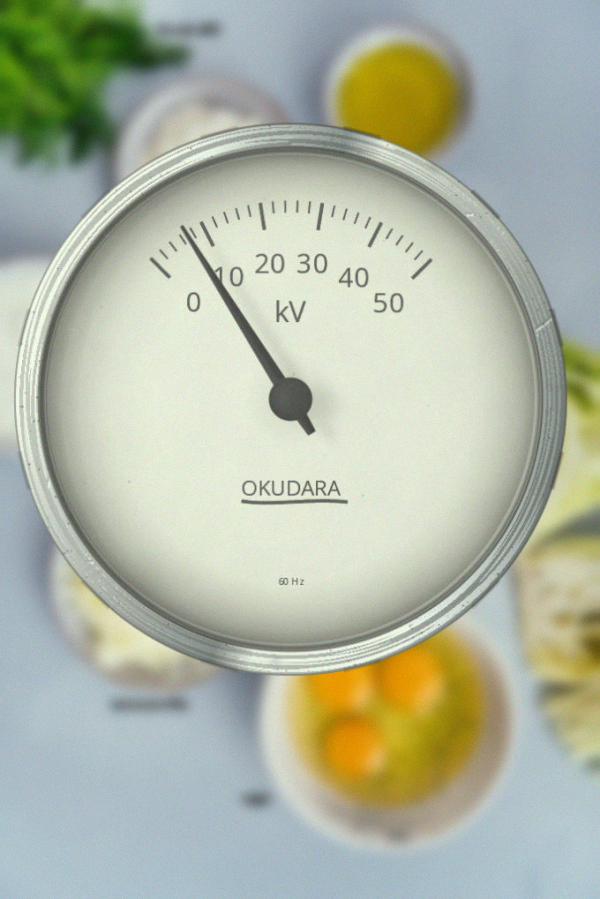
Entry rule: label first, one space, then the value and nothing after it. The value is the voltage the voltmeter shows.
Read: 7 kV
